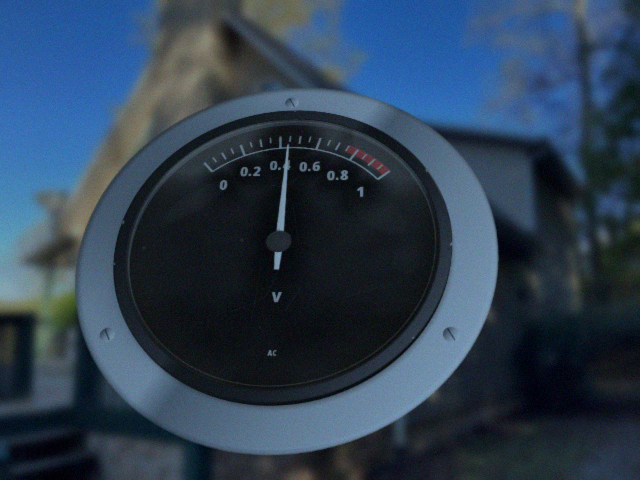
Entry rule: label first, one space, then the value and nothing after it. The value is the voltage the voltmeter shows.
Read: 0.45 V
